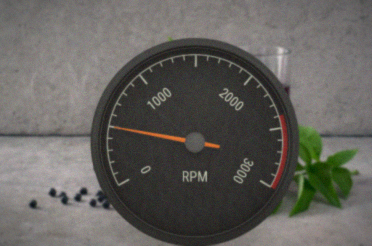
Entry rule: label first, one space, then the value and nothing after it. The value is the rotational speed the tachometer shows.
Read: 500 rpm
